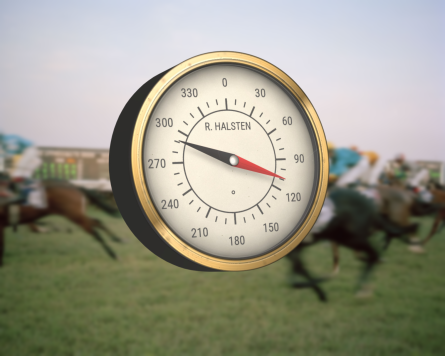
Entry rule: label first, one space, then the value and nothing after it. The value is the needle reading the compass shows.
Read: 110 °
